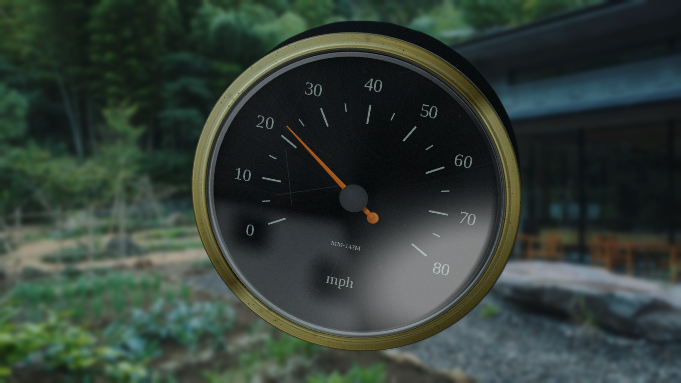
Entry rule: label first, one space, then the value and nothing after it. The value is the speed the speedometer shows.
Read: 22.5 mph
